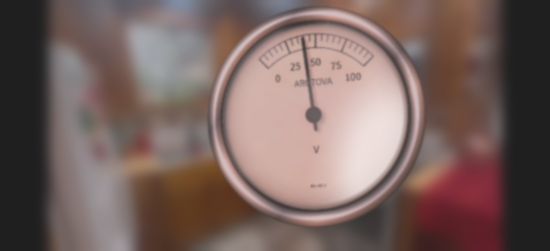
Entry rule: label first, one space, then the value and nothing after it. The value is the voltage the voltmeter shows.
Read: 40 V
